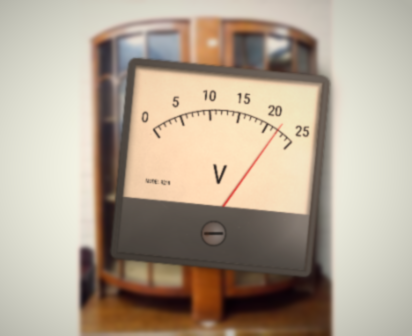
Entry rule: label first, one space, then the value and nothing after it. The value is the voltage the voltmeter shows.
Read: 22 V
